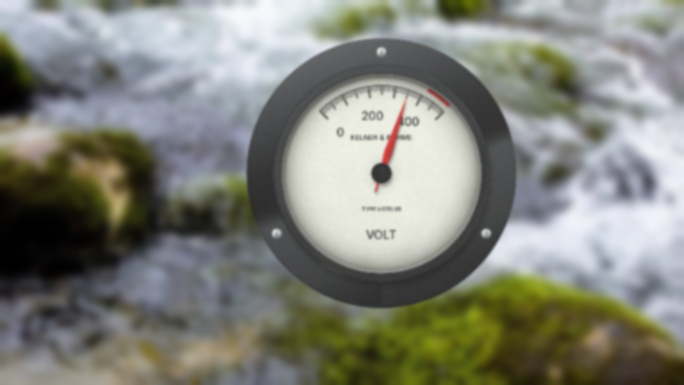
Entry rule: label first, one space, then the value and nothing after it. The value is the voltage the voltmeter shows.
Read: 350 V
